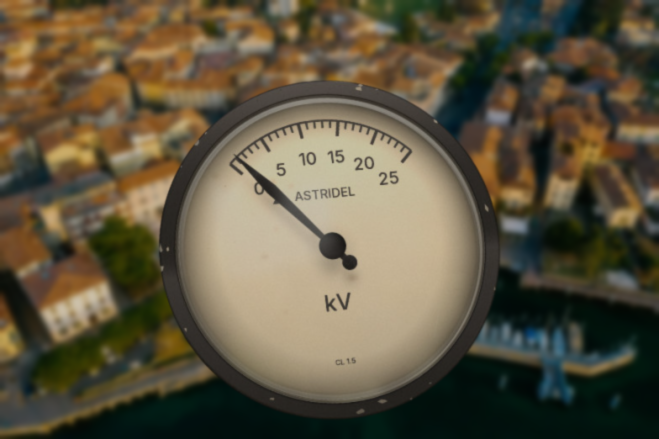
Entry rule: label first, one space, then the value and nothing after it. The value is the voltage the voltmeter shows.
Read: 1 kV
